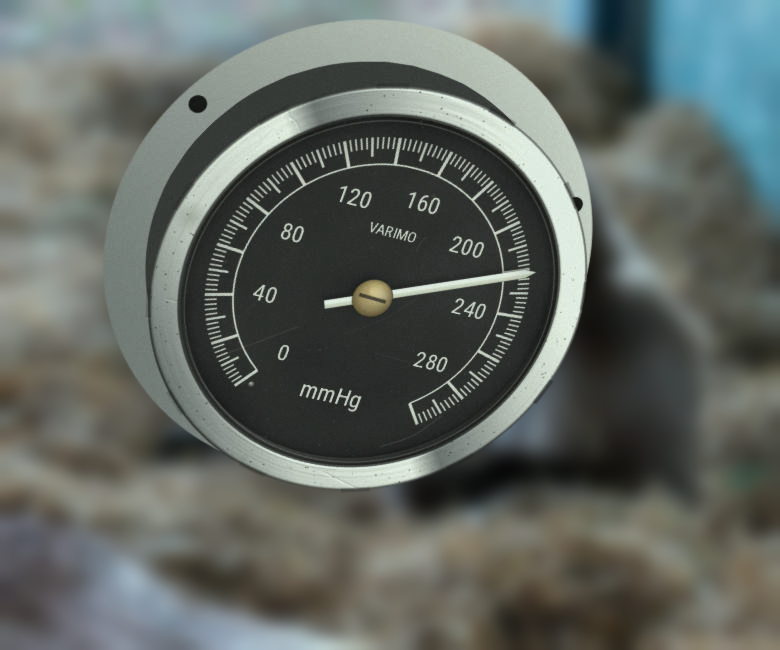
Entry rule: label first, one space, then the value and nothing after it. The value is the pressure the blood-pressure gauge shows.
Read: 220 mmHg
